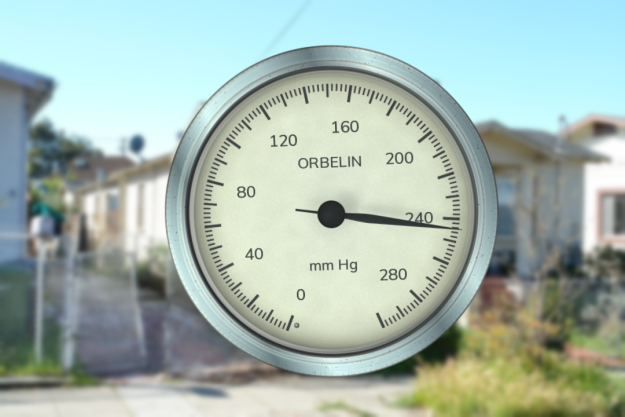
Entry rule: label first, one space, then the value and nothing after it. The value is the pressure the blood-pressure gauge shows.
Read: 244 mmHg
